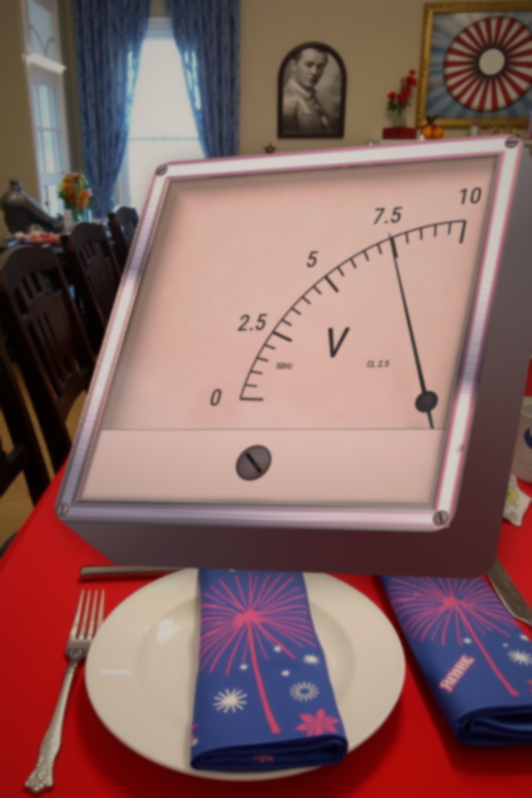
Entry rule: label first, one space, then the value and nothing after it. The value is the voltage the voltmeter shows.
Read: 7.5 V
